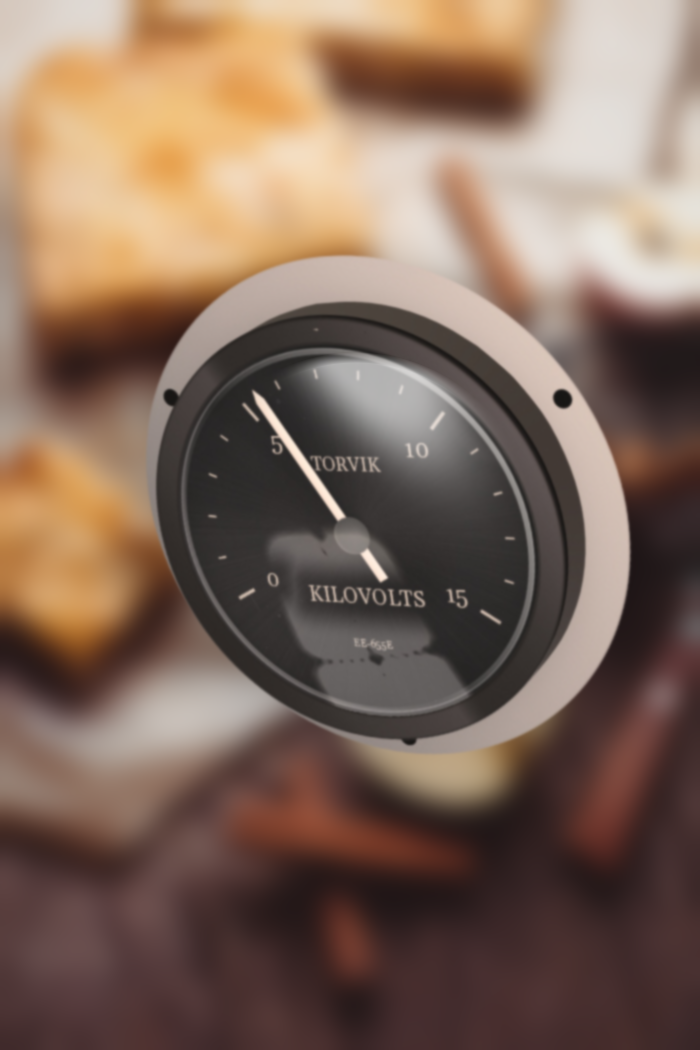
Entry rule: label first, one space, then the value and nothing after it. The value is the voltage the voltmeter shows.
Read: 5.5 kV
